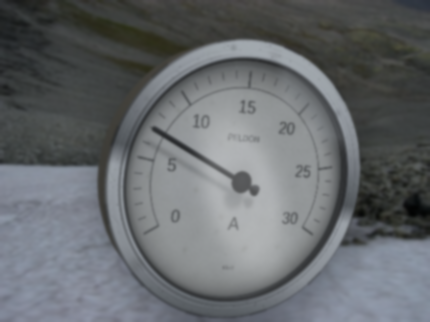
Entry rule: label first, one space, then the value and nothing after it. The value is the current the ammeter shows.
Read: 7 A
